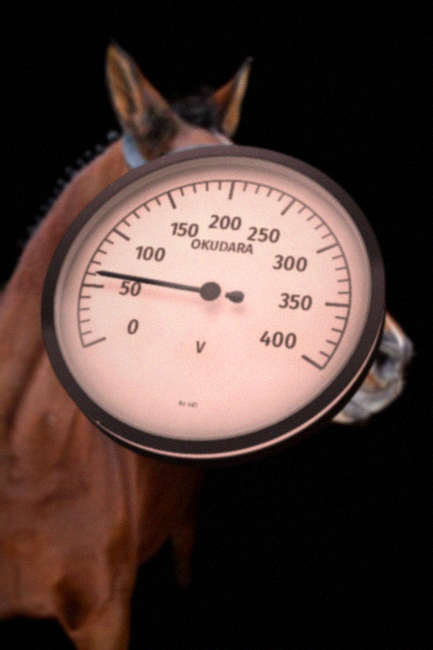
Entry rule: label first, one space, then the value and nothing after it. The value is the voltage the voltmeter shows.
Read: 60 V
